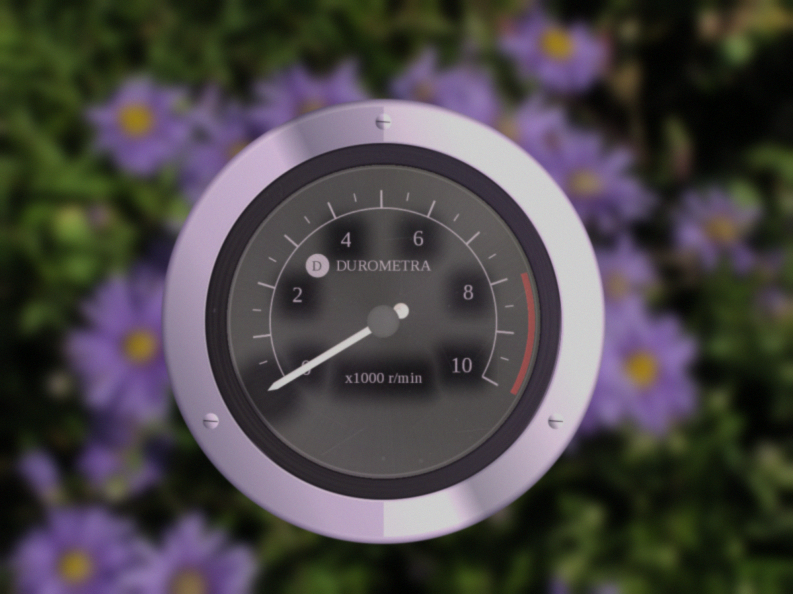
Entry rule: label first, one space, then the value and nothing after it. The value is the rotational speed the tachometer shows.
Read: 0 rpm
